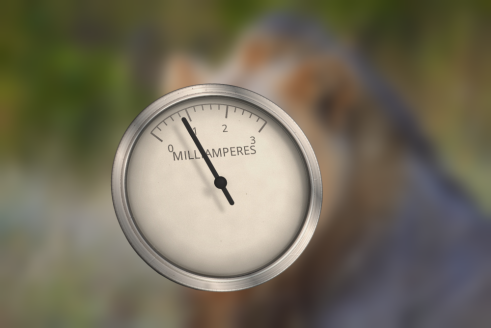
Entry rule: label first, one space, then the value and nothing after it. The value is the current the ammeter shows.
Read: 0.8 mA
